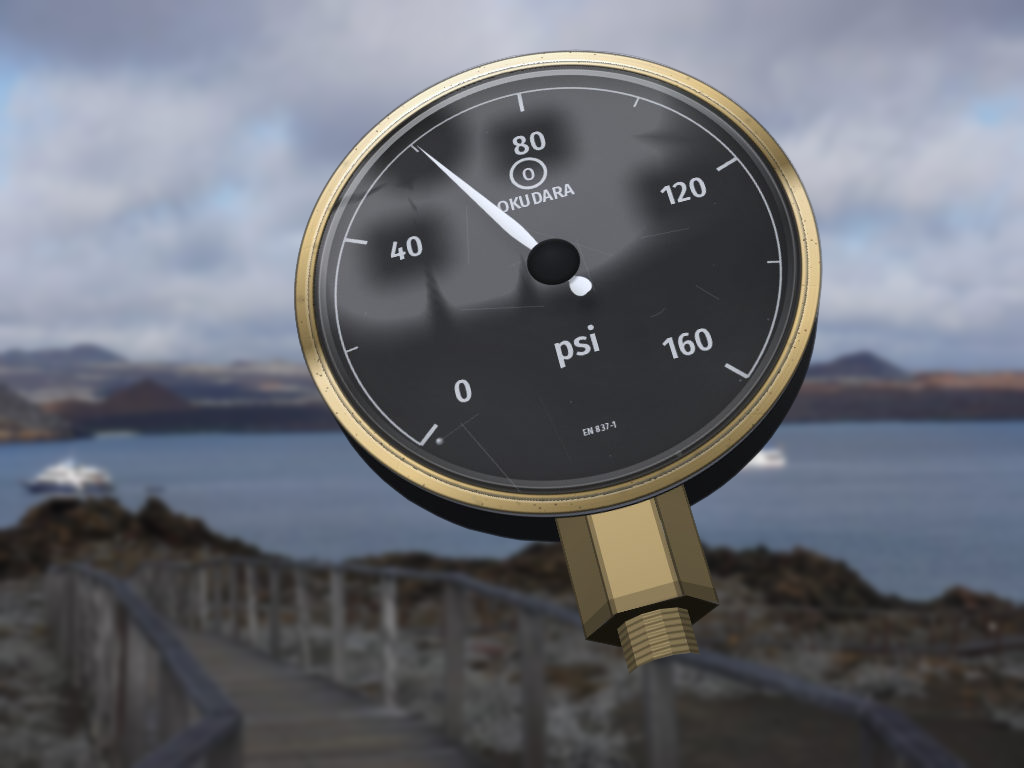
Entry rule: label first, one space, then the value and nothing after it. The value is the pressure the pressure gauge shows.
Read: 60 psi
